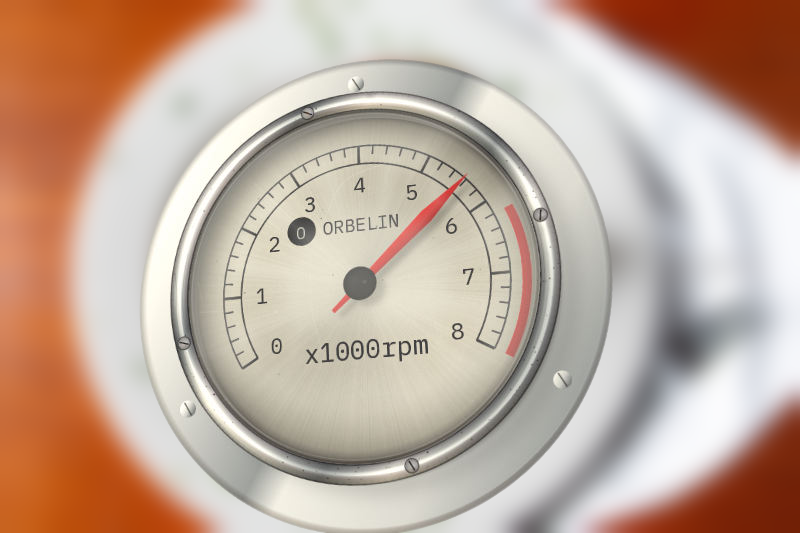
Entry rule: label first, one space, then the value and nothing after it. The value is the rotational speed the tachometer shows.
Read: 5600 rpm
